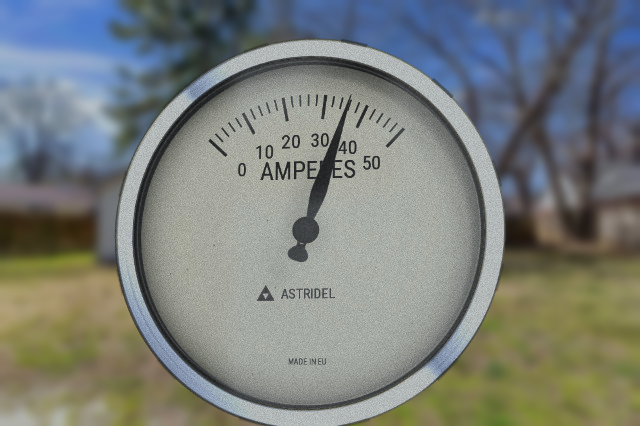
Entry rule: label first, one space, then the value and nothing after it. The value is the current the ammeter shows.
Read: 36 A
